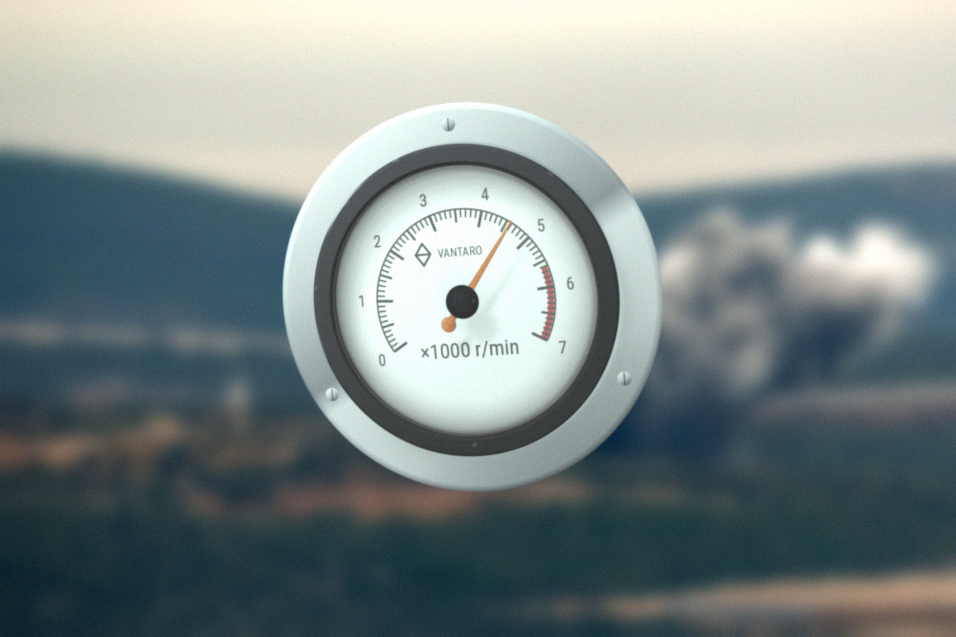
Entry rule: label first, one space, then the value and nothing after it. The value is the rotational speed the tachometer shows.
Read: 4600 rpm
